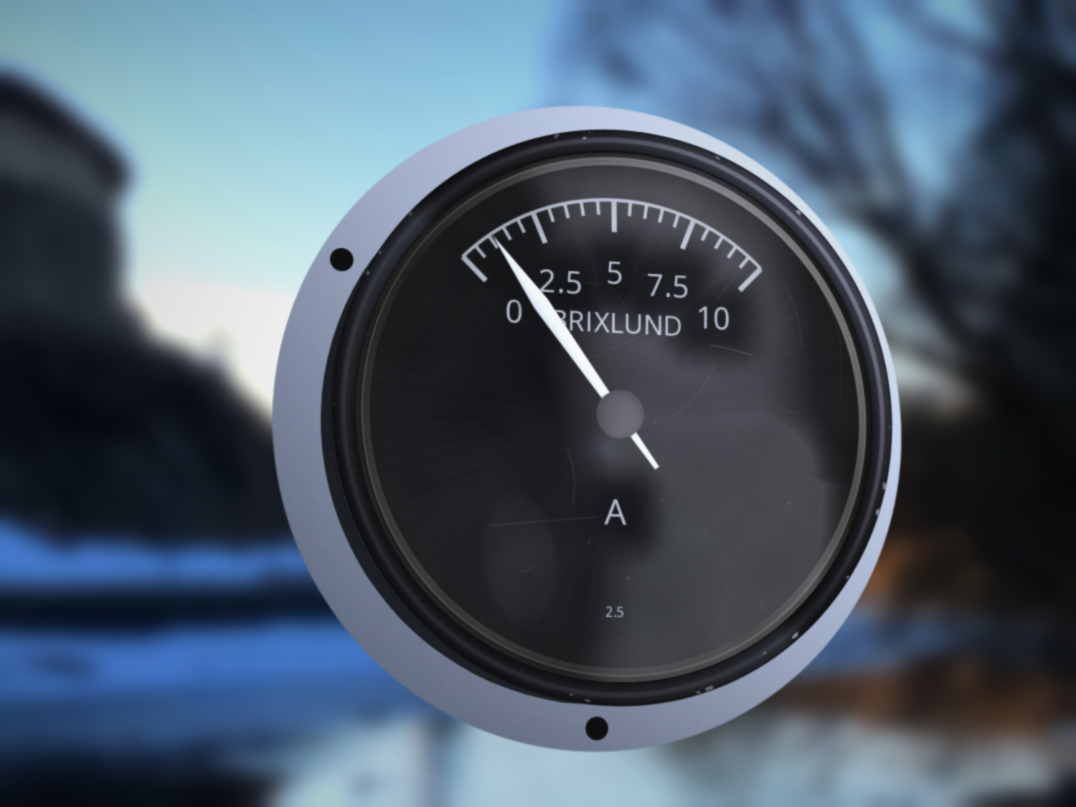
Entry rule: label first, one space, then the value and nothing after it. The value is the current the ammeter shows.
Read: 1 A
